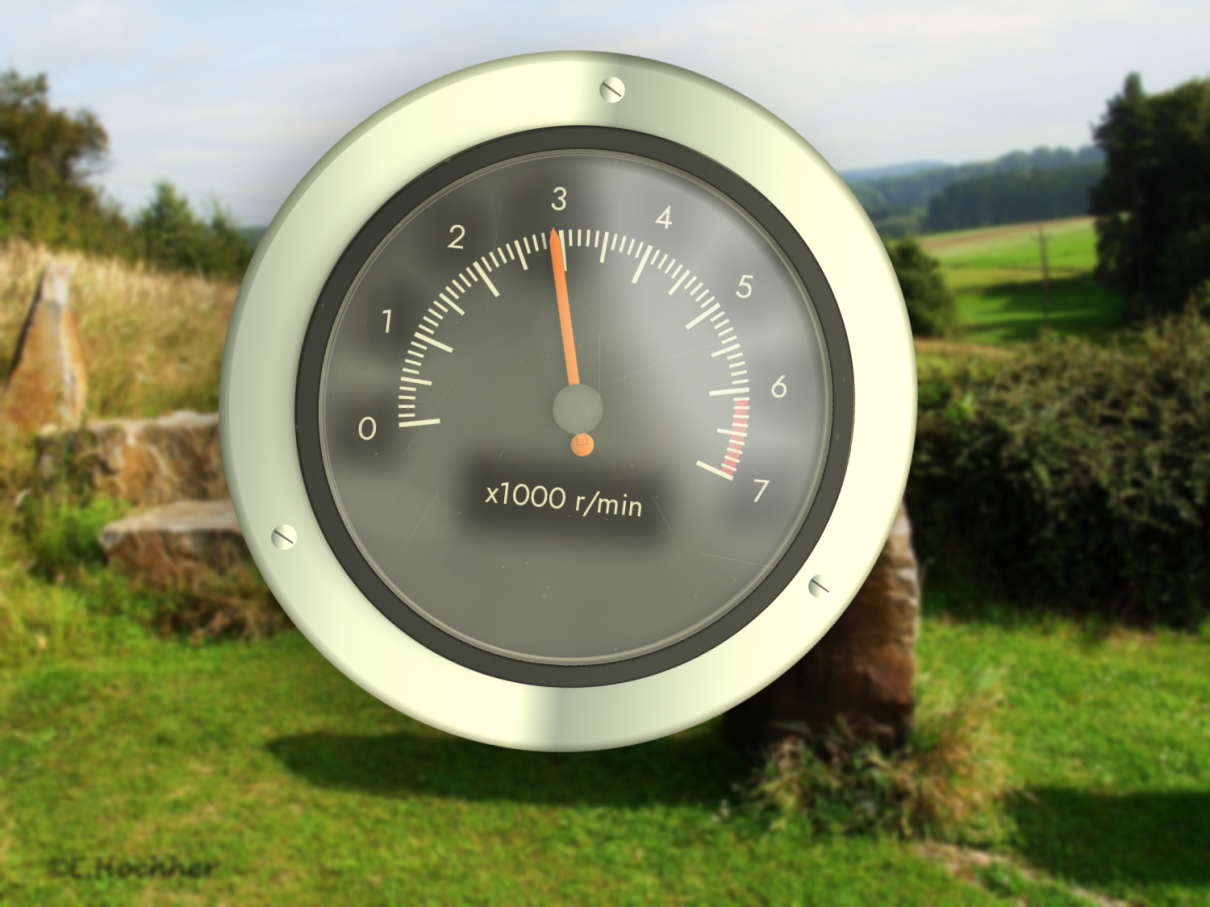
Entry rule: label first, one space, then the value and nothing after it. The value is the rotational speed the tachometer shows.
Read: 2900 rpm
